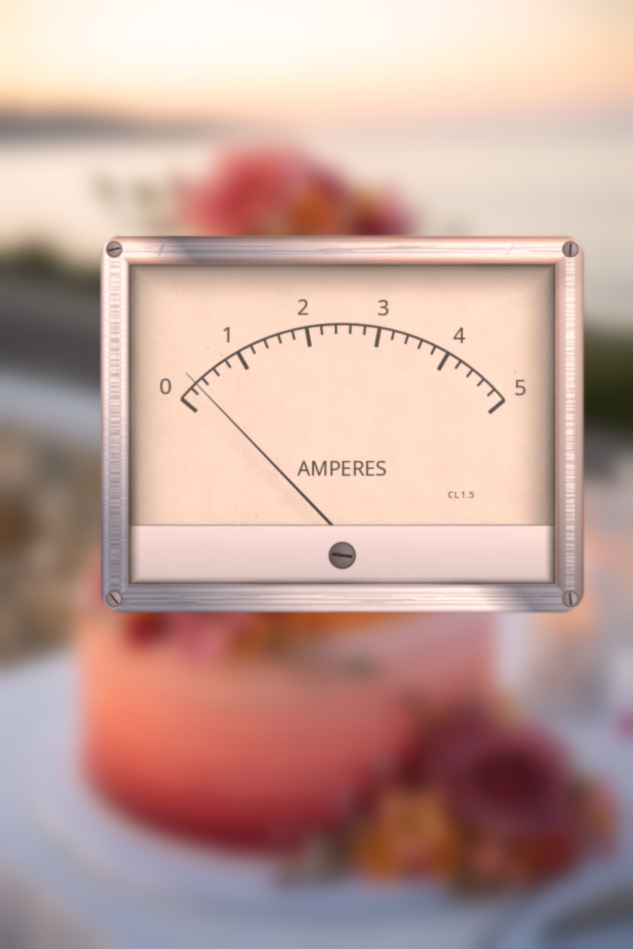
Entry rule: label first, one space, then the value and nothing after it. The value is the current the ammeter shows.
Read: 0.3 A
